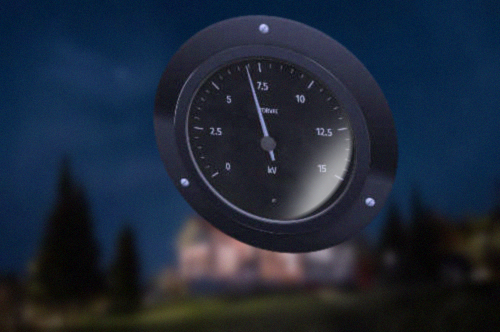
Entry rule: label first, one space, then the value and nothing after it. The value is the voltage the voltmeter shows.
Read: 7 kV
